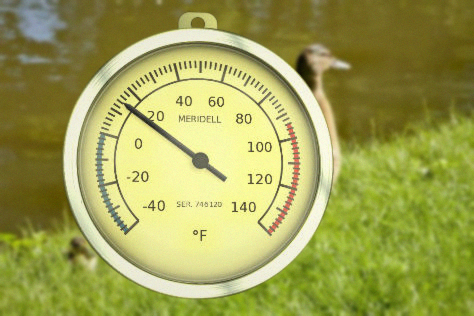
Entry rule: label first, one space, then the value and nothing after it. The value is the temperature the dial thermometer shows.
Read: 14 °F
